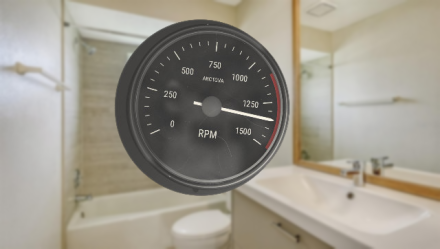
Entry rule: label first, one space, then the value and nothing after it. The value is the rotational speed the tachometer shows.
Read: 1350 rpm
